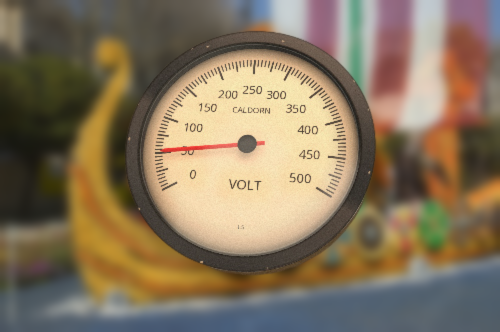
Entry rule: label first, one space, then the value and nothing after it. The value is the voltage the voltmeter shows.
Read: 50 V
